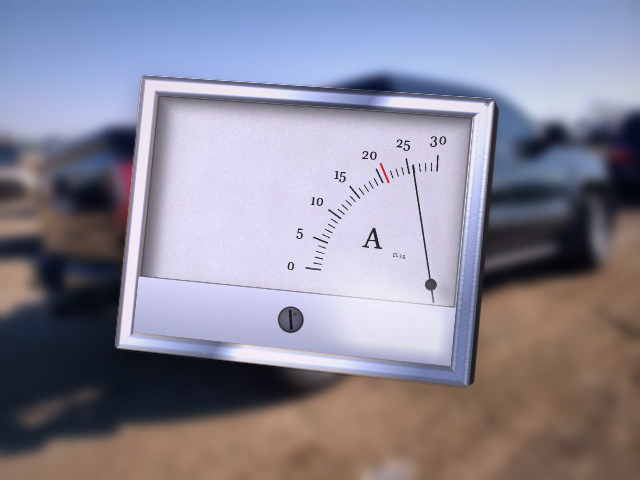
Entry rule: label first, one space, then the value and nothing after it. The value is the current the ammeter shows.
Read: 26 A
